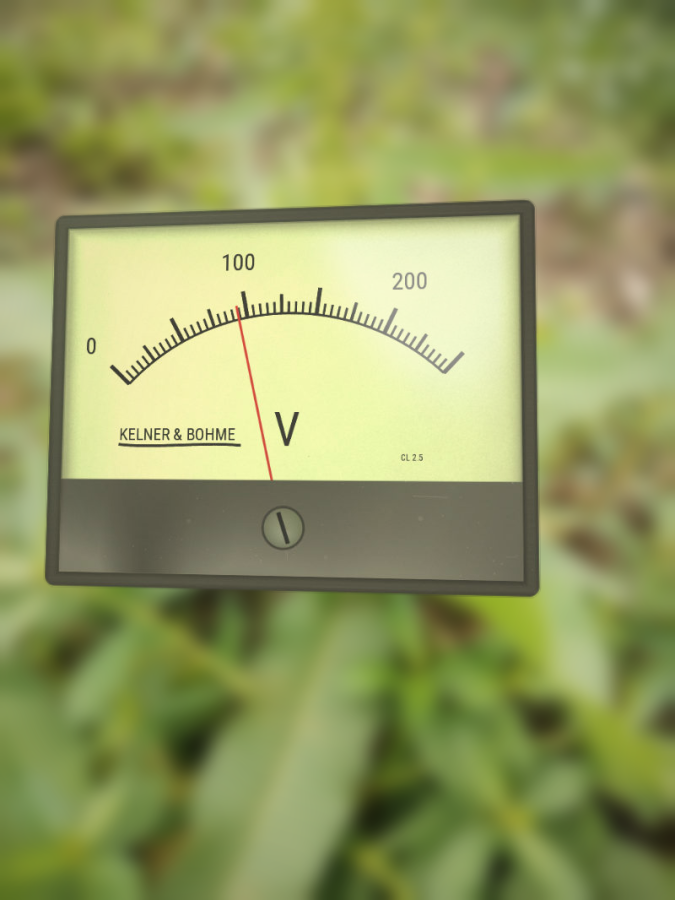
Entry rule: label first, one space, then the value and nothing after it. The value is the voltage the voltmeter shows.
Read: 95 V
